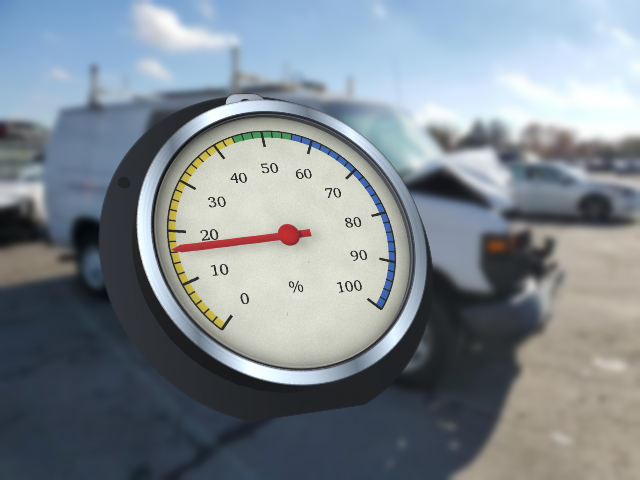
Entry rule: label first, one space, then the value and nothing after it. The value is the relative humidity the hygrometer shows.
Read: 16 %
